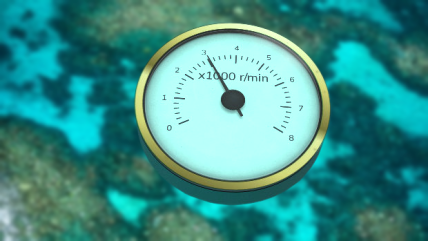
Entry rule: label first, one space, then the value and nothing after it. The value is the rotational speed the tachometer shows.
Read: 3000 rpm
